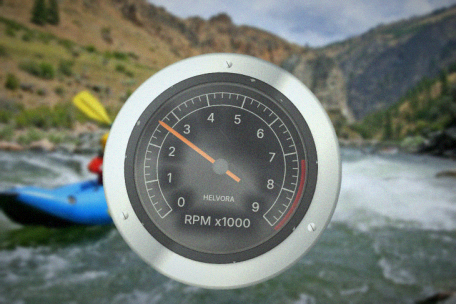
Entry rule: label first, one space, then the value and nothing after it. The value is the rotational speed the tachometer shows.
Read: 2600 rpm
